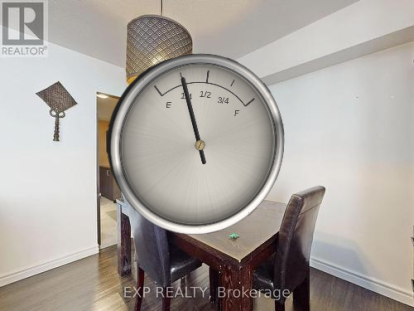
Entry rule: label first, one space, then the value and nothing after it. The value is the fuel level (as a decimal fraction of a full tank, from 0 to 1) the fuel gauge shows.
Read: 0.25
